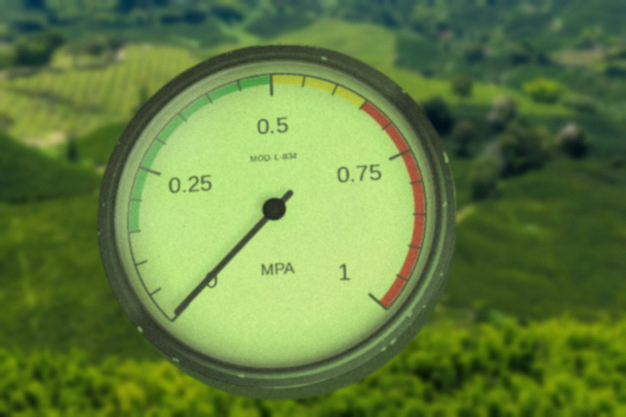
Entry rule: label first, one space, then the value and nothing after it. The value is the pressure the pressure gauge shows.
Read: 0 MPa
